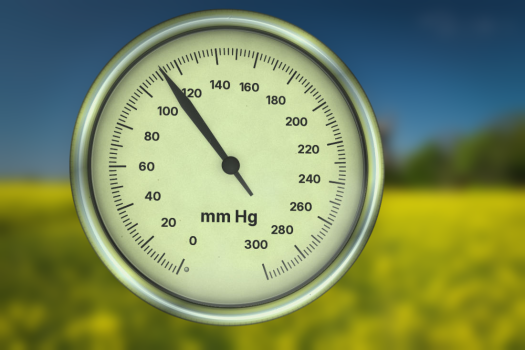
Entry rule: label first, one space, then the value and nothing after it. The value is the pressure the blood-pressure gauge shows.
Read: 112 mmHg
